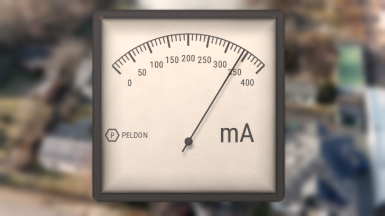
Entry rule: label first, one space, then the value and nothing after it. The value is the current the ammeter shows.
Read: 340 mA
